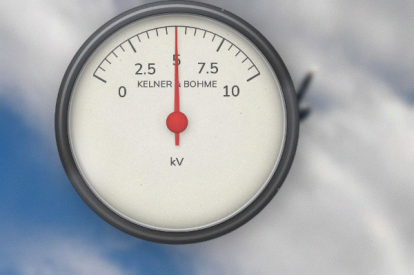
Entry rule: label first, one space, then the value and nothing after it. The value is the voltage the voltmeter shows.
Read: 5 kV
